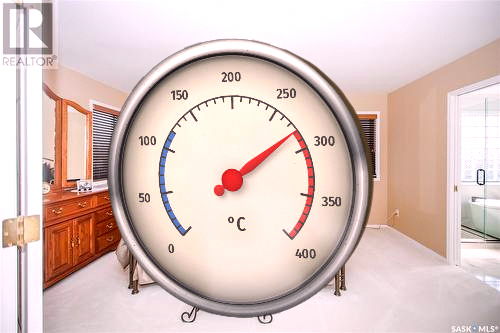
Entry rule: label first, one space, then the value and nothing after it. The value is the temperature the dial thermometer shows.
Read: 280 °C
